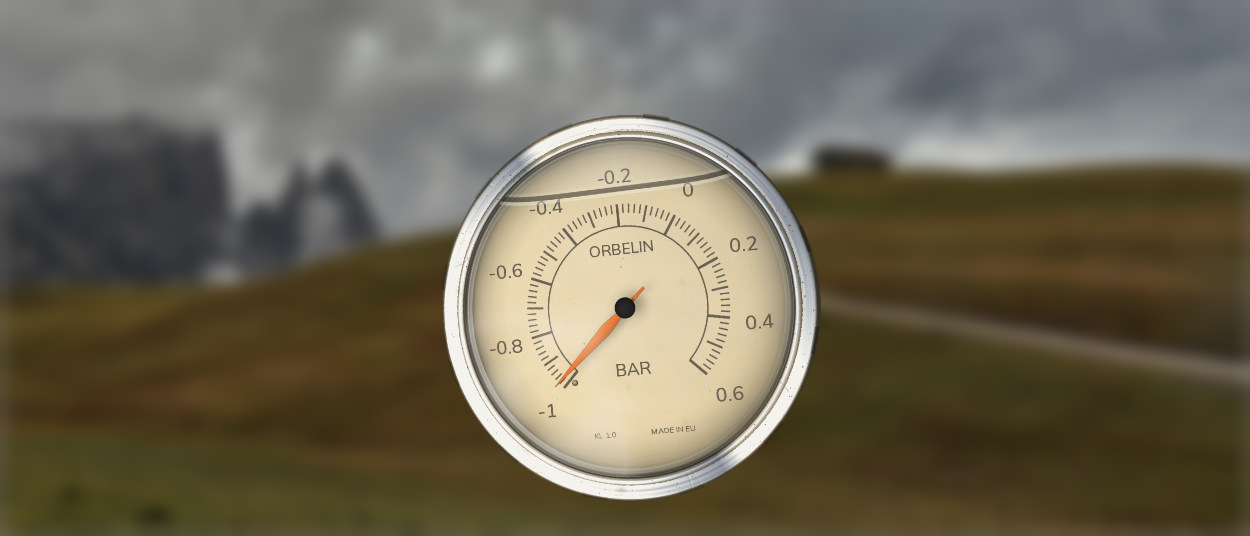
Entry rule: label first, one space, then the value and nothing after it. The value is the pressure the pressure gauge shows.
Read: -0.98 bar
